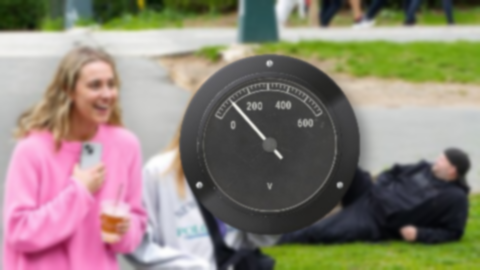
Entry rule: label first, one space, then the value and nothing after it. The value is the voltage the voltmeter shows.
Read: 100 V
